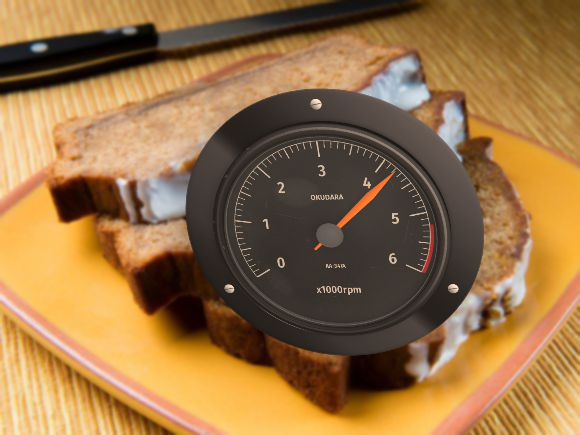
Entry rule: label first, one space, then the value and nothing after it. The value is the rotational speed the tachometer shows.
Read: 4200 rpm
